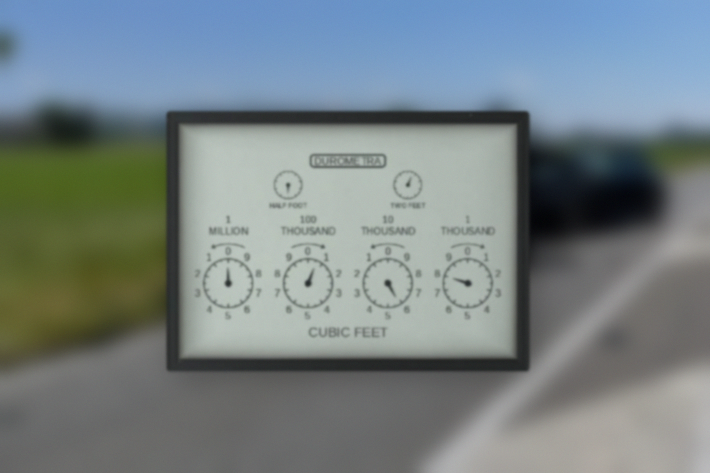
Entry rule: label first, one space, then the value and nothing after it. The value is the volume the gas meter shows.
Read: 5800 ft³
